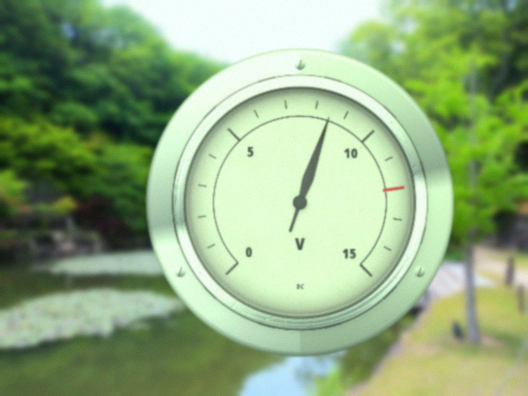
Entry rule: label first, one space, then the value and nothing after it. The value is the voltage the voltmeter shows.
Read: 8.5 V
